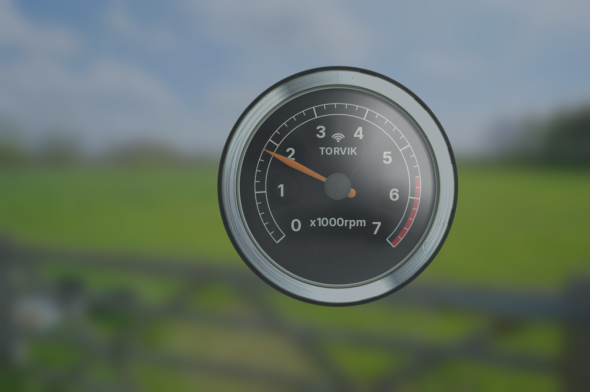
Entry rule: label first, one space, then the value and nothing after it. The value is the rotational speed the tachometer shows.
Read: 1800 rpm
